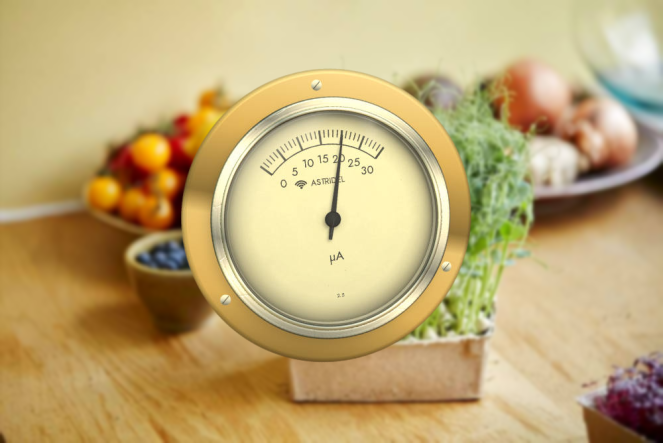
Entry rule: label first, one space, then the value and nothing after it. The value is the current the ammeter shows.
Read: 20 µA
